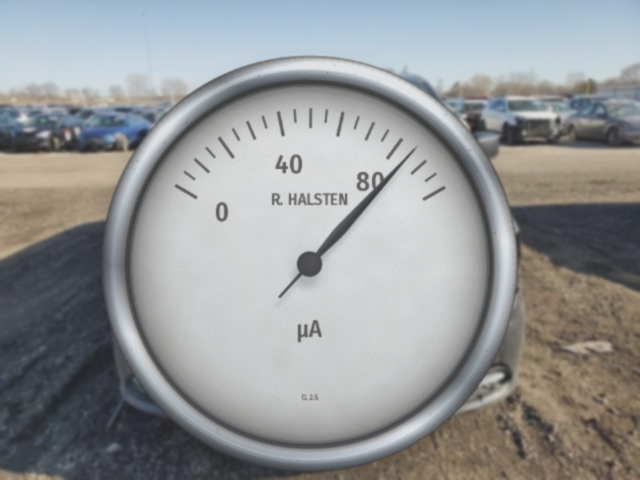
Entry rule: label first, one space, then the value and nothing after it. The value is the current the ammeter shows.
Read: 85 µA
